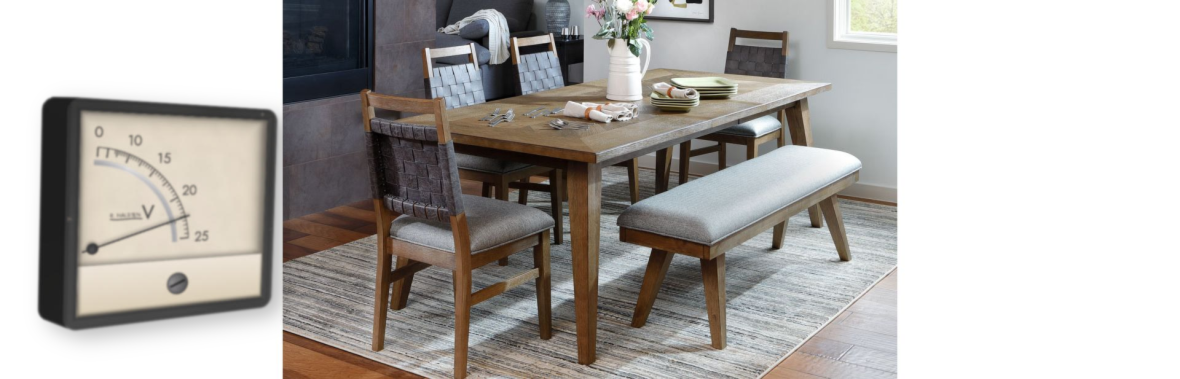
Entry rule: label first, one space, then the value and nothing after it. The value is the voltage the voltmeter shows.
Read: 22.5 V
